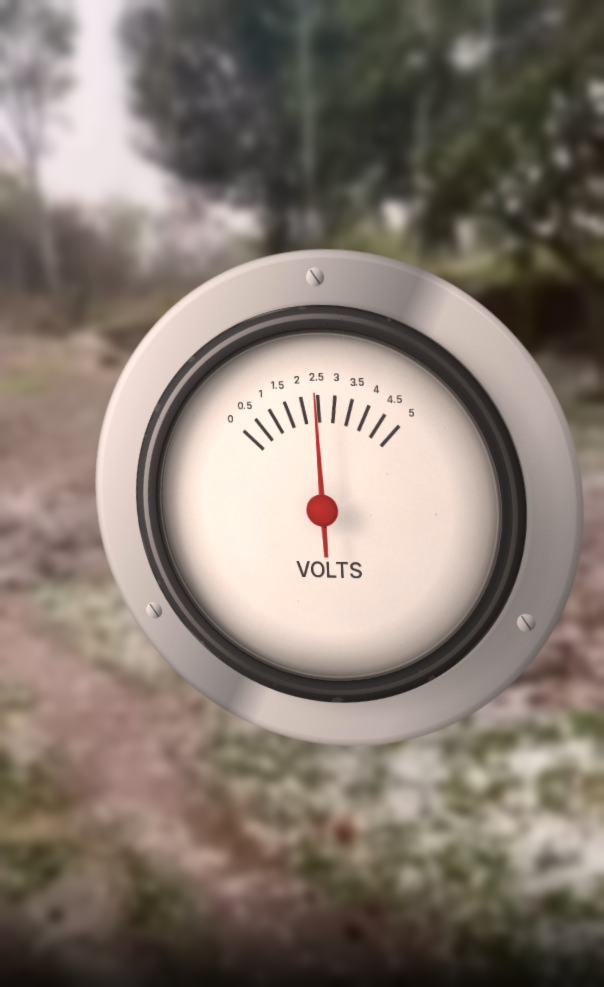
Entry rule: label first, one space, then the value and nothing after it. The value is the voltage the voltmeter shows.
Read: 2.5 V
